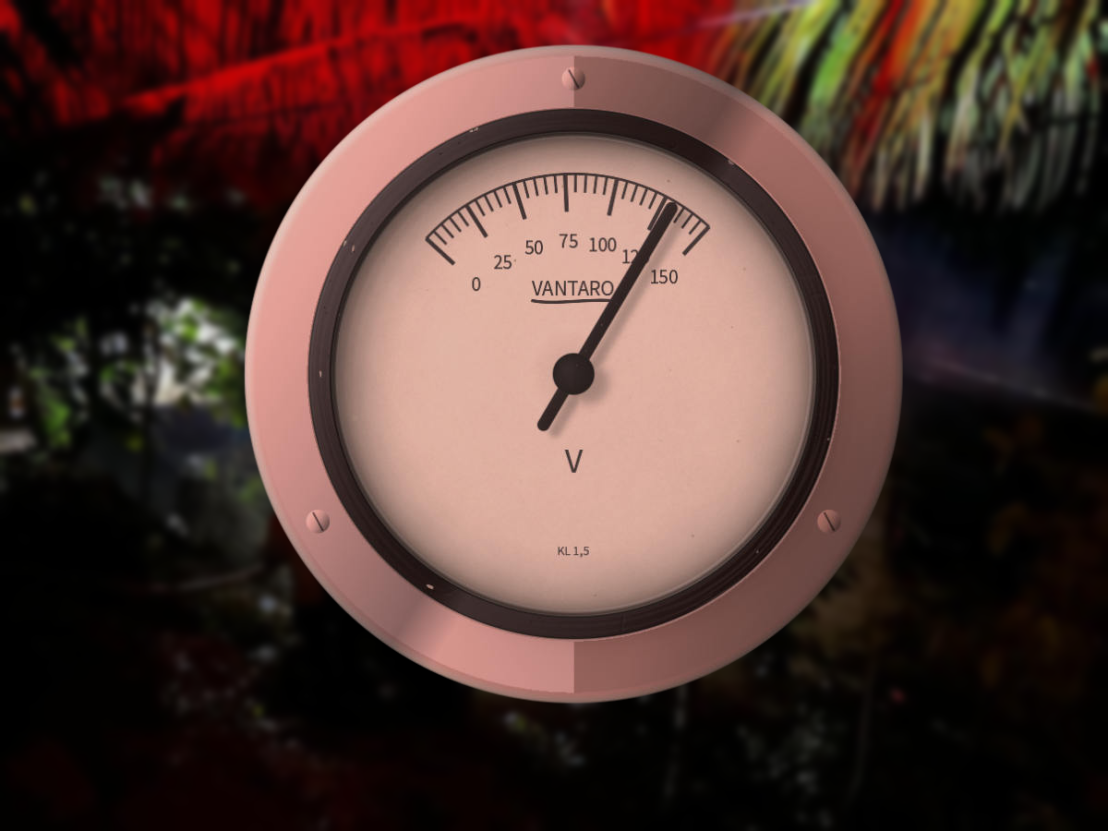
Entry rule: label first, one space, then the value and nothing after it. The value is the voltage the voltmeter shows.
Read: 130 V
